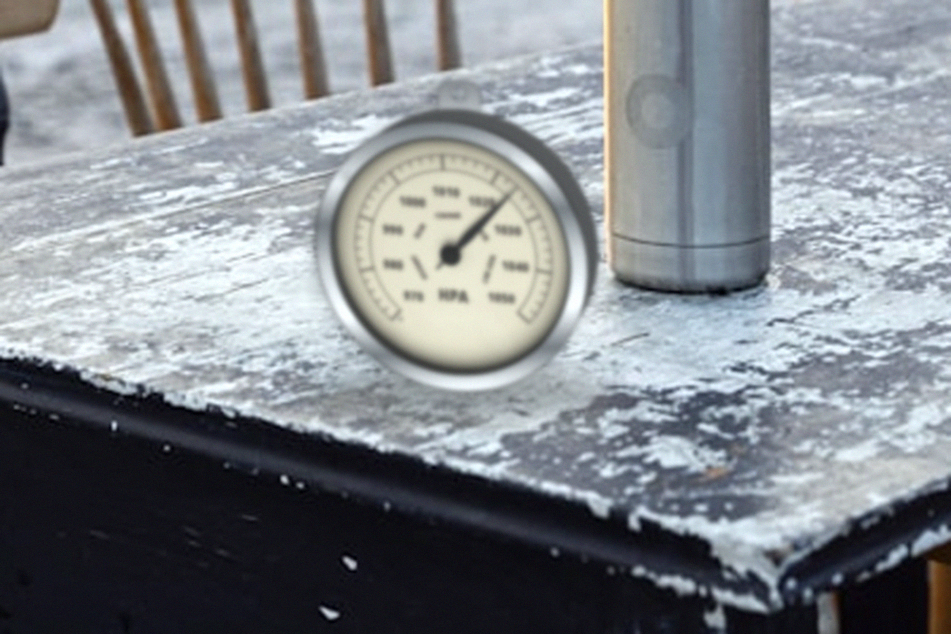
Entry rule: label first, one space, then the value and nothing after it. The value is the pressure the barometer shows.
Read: 1024 hPa
